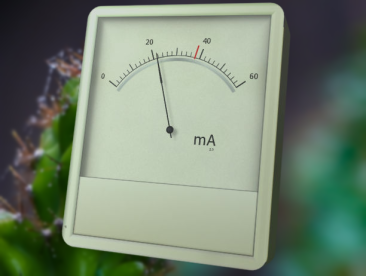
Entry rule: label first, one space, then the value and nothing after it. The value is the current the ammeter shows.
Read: 22 mA
